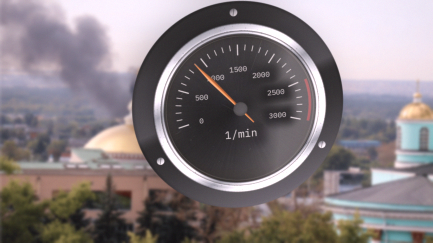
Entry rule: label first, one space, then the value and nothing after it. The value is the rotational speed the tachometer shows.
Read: 900 rpm
